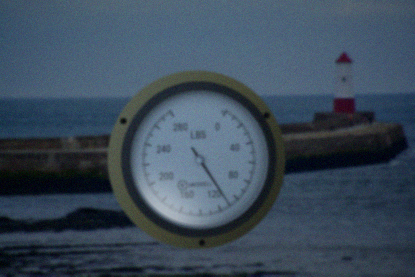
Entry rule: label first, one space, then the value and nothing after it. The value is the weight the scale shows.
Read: 110 lb
